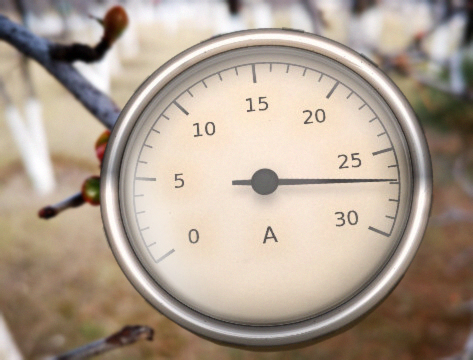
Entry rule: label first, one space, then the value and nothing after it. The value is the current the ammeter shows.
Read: 27 A
